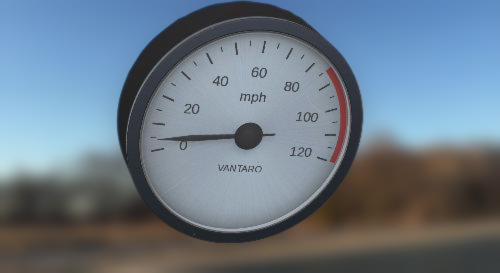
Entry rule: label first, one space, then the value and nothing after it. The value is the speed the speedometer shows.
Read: 5 mph
